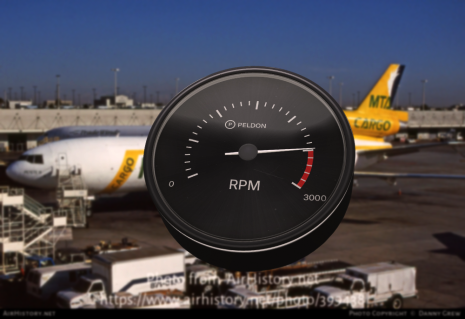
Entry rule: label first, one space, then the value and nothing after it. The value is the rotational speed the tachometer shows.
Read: 2500 rpm
